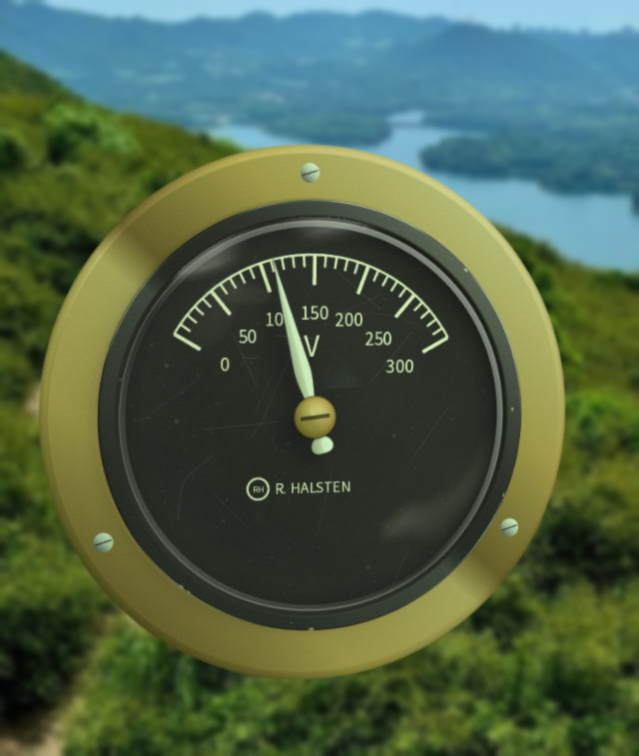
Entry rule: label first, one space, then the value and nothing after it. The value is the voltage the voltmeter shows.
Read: 110 V
